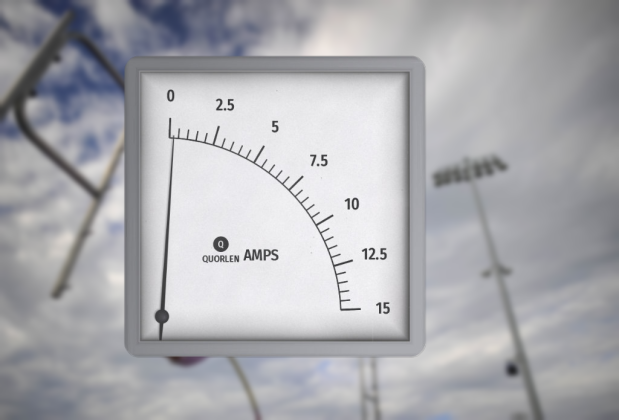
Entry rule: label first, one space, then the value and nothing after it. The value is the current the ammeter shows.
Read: 0.25 A
